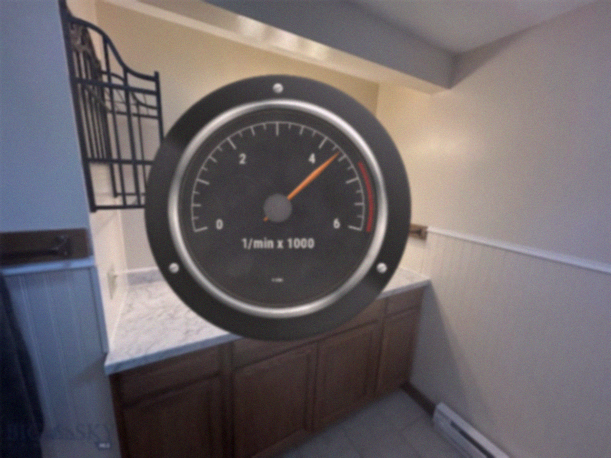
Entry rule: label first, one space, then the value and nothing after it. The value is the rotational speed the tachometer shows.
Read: 4375 rpm
